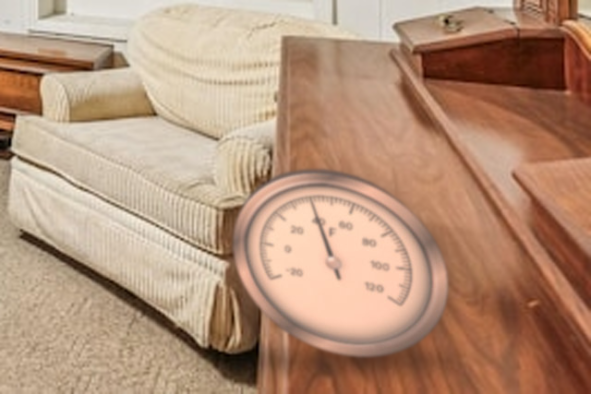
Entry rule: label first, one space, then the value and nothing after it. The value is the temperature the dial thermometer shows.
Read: 40 °F
